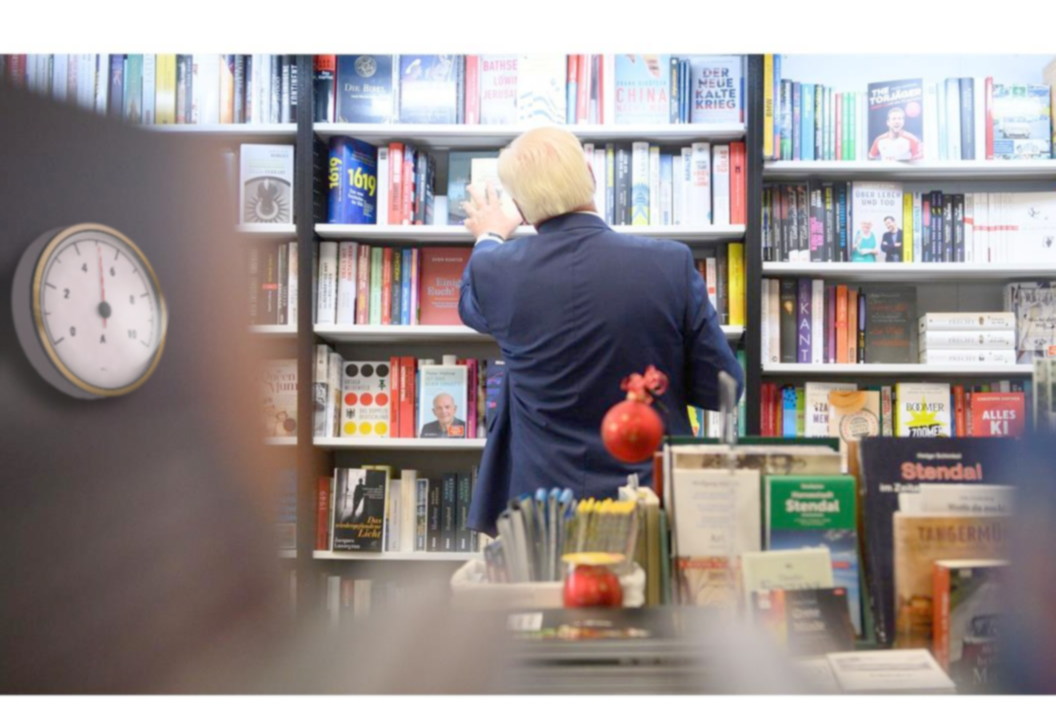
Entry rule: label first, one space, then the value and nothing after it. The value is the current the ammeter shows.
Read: 5 A
